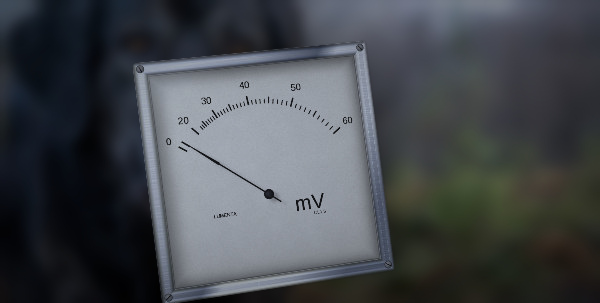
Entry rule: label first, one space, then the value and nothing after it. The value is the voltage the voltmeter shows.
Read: 10 mV
